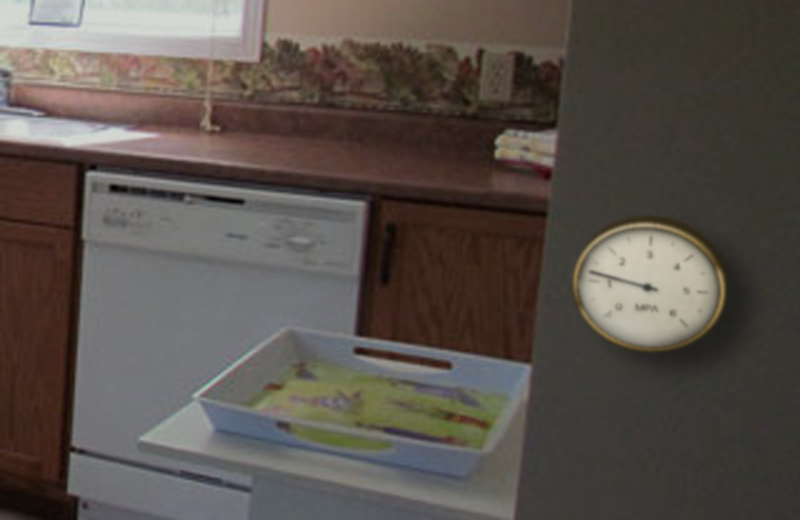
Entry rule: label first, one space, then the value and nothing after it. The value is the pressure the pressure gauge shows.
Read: 1.25 MPa
